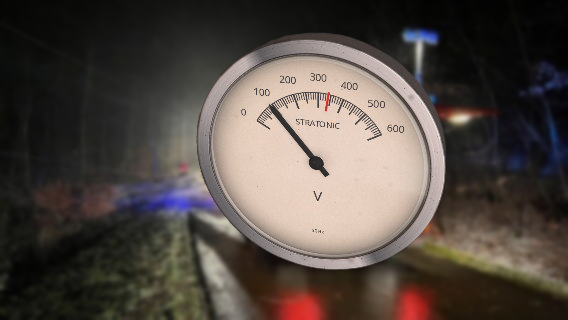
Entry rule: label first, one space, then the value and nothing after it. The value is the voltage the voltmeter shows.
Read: 100 V
